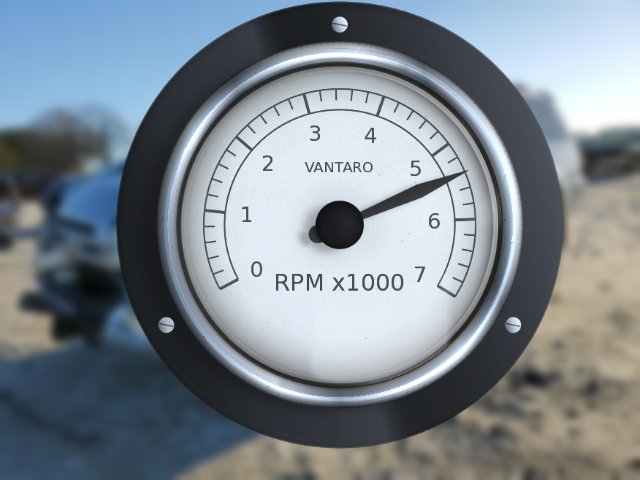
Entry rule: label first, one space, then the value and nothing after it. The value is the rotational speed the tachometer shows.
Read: 5400 rpm
